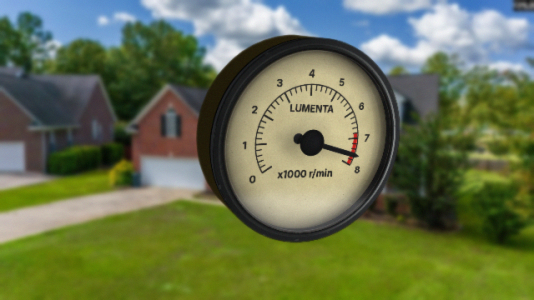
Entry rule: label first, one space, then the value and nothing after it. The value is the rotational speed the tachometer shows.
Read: 7600 rpm
